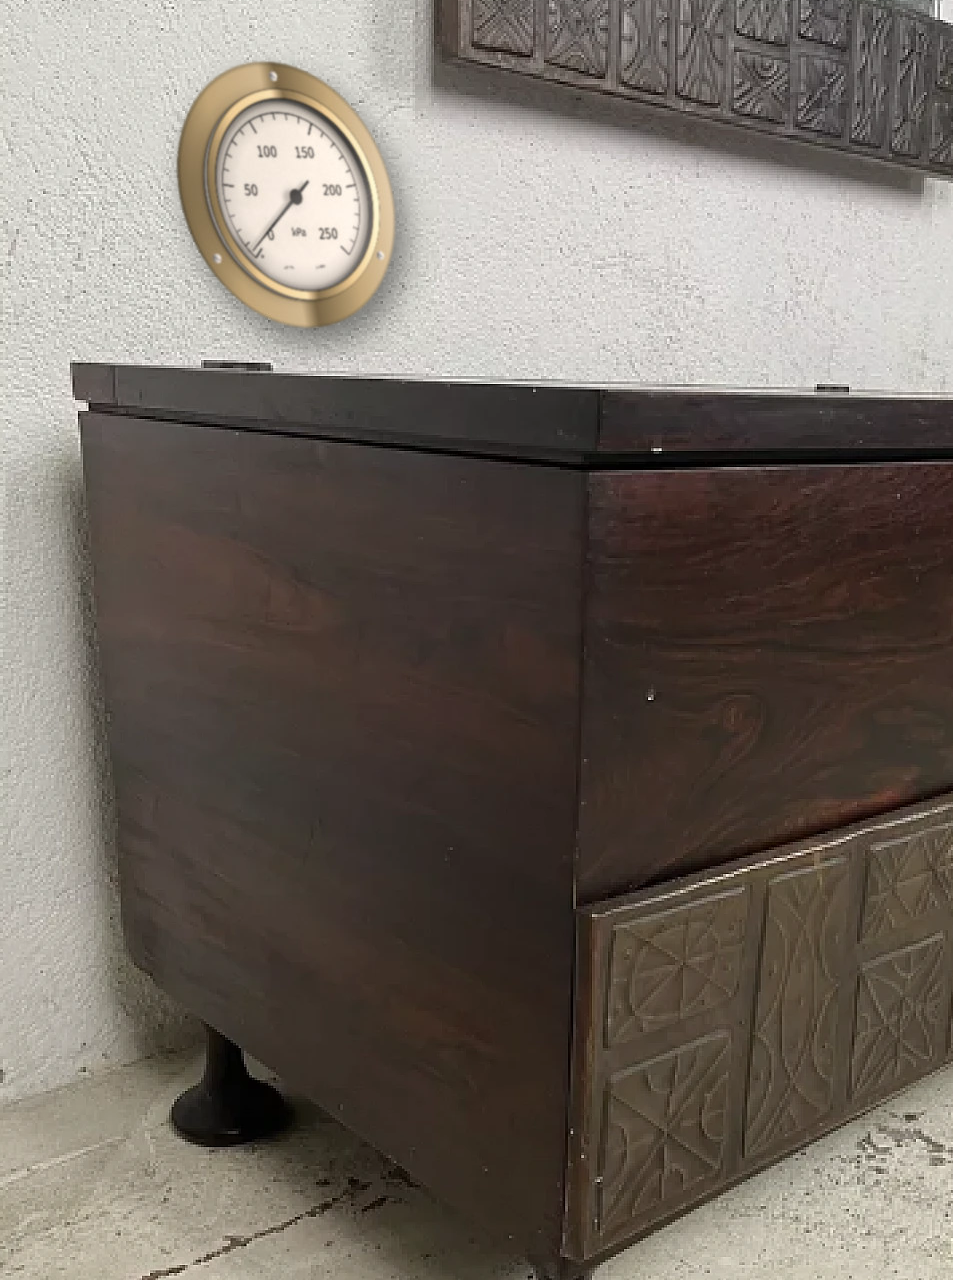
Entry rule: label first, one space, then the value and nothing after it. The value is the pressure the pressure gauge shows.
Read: 5 kPa
